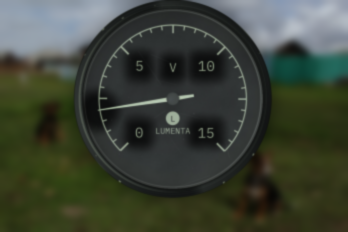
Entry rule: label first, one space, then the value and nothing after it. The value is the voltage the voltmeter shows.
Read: 2 V
